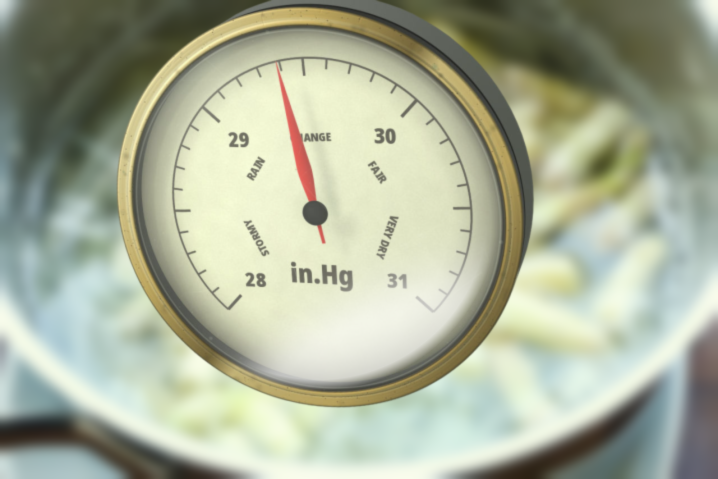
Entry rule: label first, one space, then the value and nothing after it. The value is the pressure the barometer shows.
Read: 29.4 inHg
